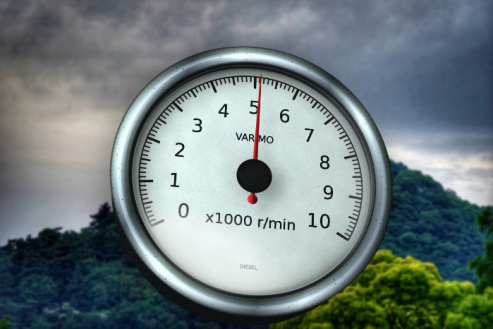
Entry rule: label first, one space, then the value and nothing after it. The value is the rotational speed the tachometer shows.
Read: 5100 rpm
